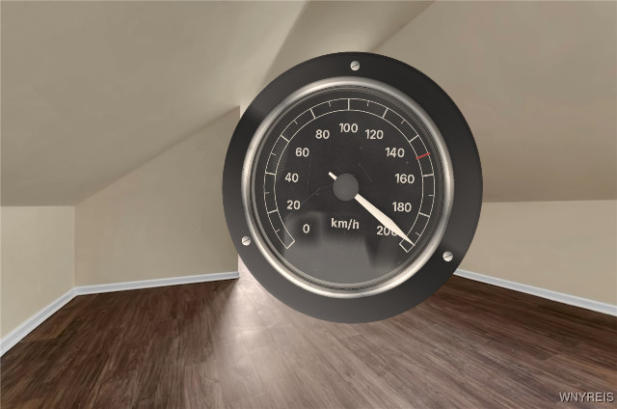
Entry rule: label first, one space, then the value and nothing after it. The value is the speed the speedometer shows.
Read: 195 km/h
